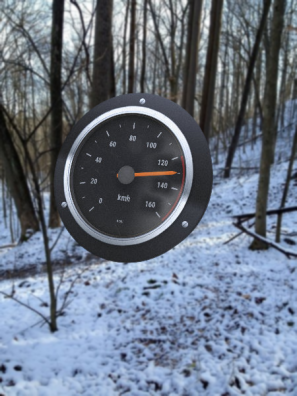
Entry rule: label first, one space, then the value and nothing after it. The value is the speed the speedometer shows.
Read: 130 km/h
